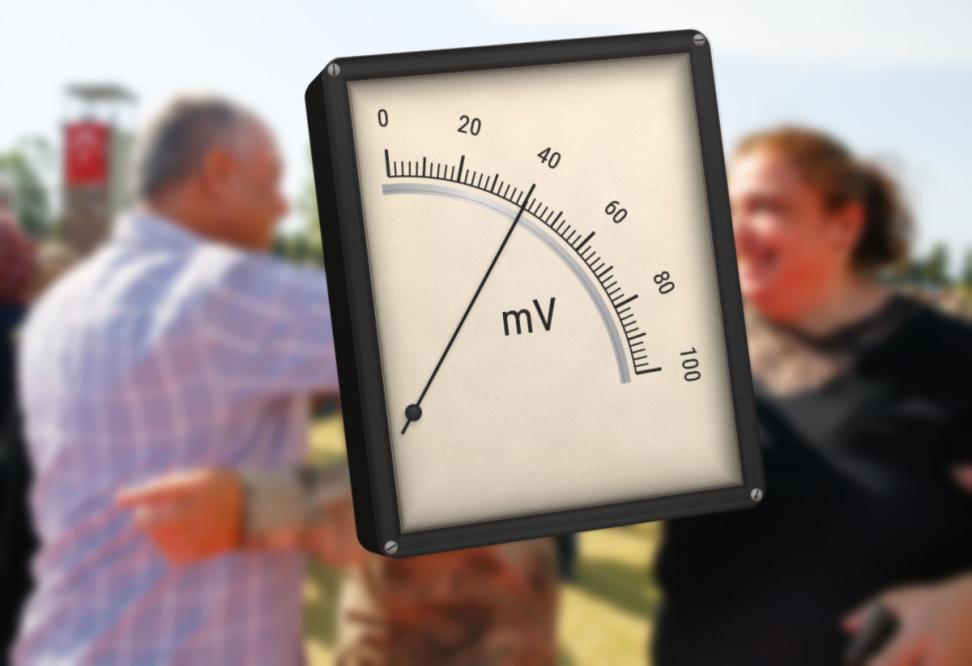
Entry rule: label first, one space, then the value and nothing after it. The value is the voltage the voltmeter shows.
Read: 40 mV
